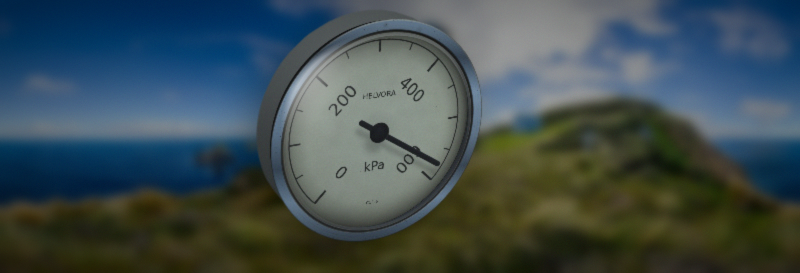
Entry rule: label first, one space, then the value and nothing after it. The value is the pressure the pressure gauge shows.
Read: 575 kPa
